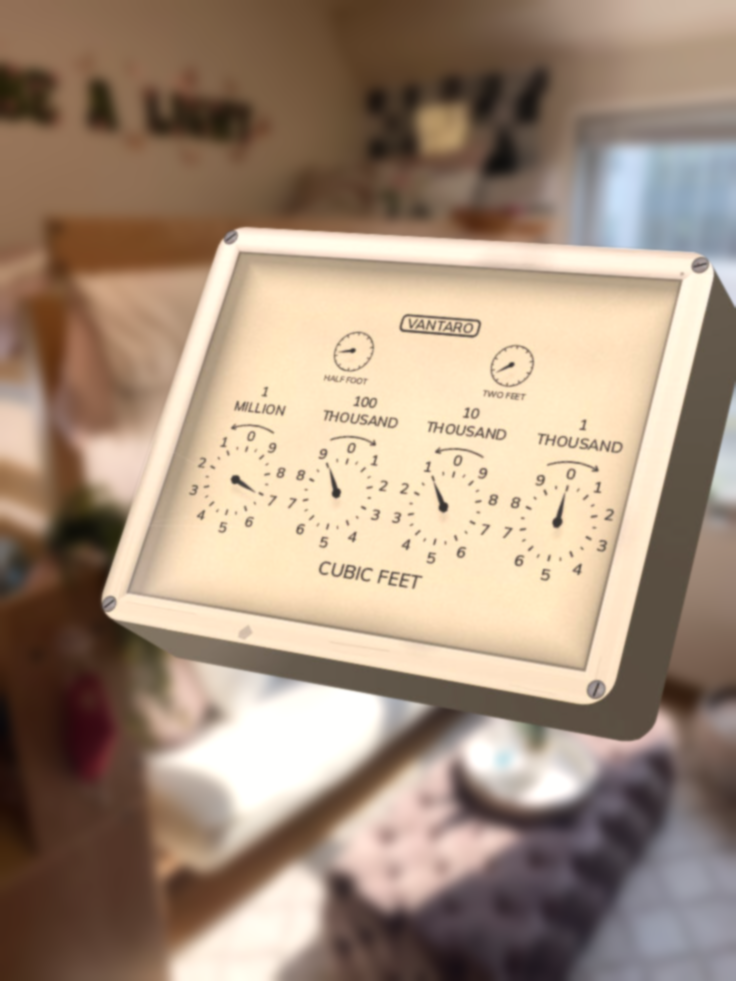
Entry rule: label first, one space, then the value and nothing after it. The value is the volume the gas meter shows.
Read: 691000 ft³
